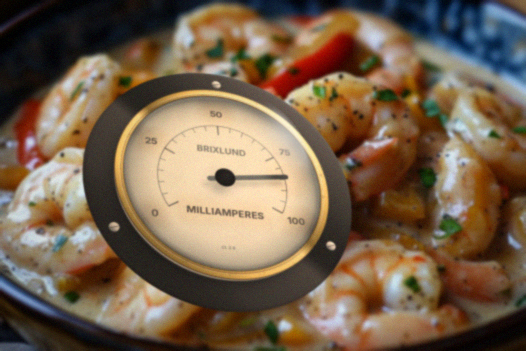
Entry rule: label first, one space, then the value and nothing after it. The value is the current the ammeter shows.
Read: 85 mA
